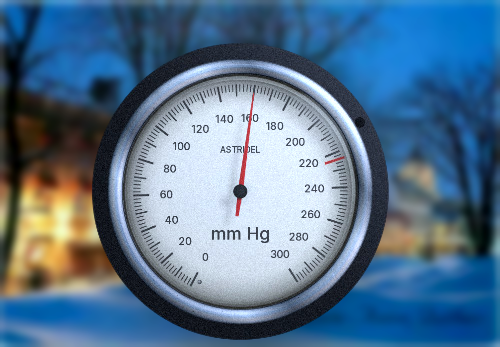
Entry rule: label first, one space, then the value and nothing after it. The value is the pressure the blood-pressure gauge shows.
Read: 160 mmHg
